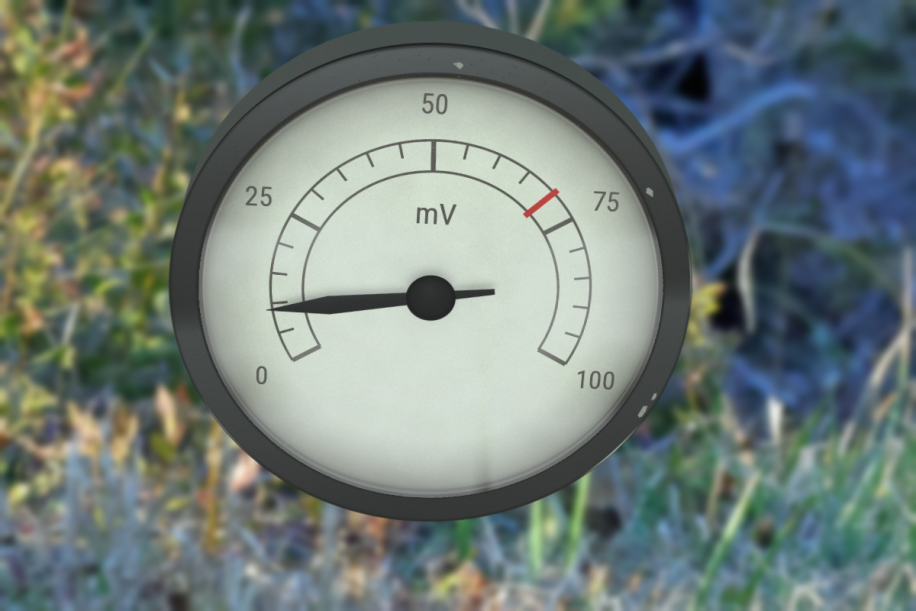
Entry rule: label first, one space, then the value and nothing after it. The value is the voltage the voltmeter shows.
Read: 10 mV
